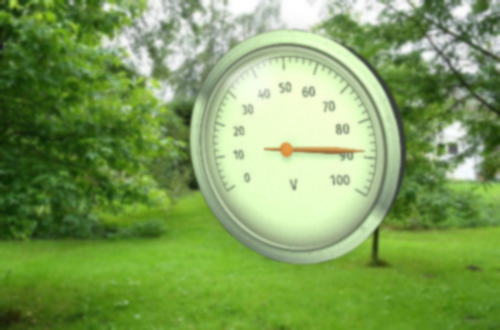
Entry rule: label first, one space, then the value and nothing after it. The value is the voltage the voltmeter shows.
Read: 88 V
